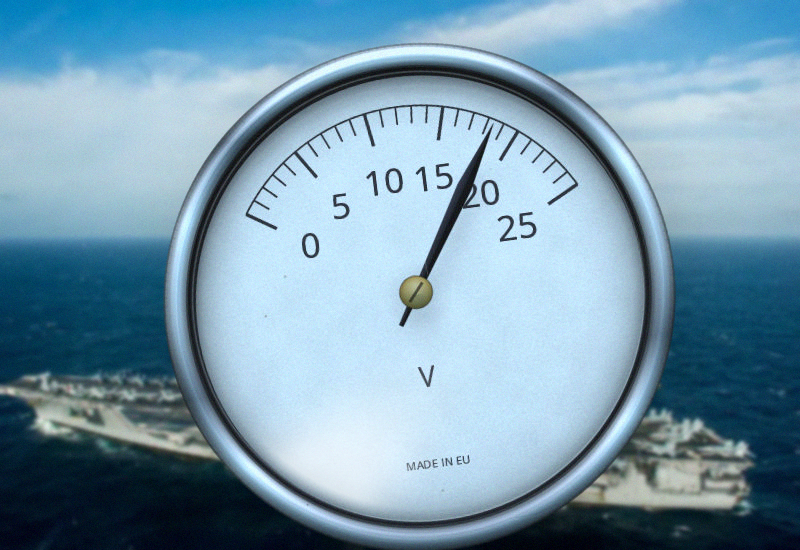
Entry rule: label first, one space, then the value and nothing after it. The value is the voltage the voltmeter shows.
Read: 18.5 V
